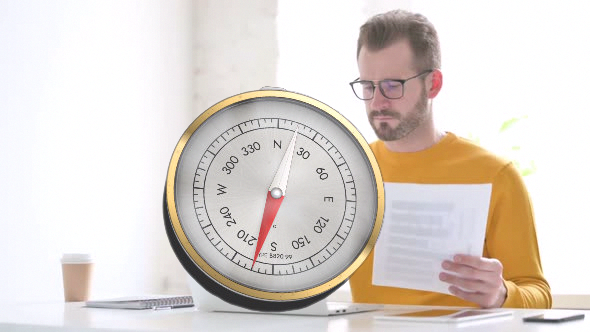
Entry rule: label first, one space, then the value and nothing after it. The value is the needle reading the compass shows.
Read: 195 °
